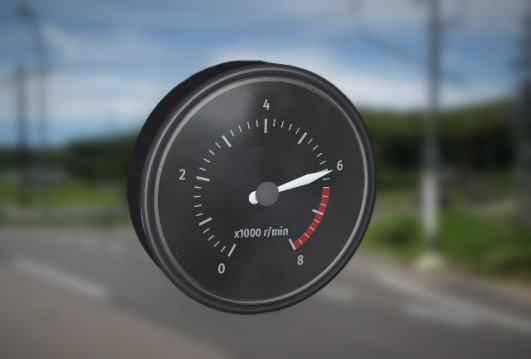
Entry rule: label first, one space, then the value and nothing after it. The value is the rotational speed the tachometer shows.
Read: 6000 rpm
